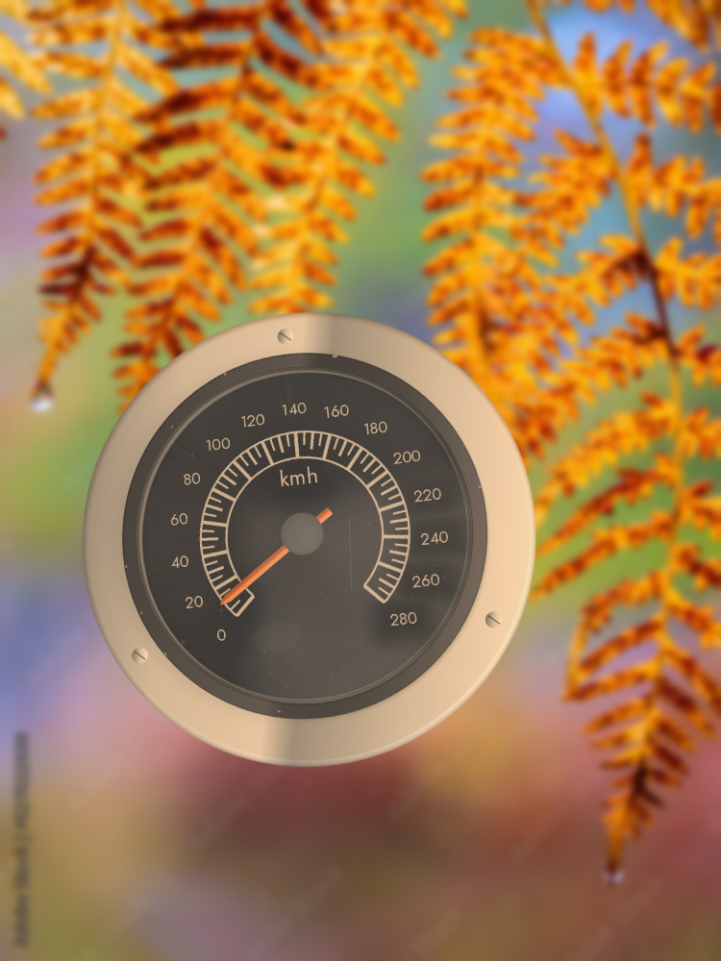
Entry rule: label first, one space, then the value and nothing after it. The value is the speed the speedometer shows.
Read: 10 km/h
